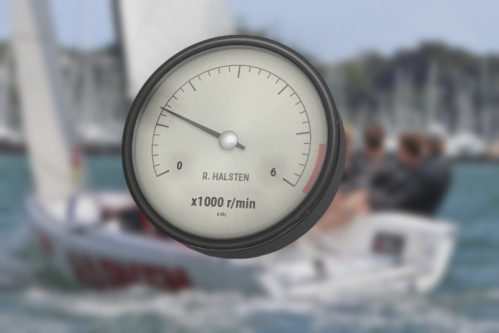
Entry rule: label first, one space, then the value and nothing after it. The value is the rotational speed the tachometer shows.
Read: 1300 rpm
